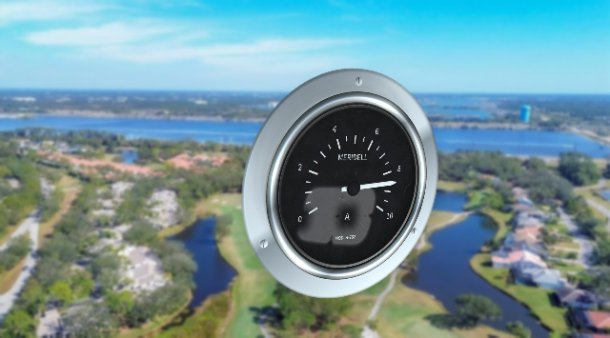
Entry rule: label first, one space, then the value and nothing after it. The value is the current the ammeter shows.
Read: 8.5 A
